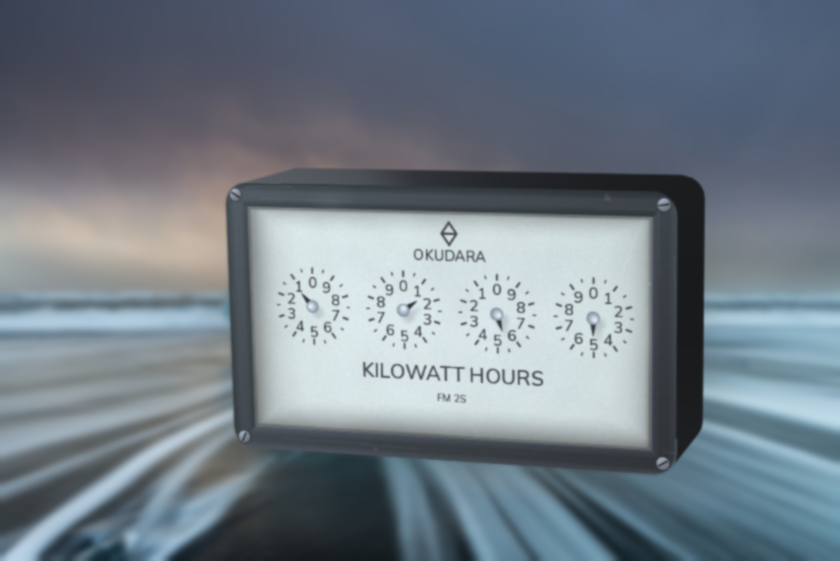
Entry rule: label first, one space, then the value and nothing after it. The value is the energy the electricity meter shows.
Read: 1155 kWh
